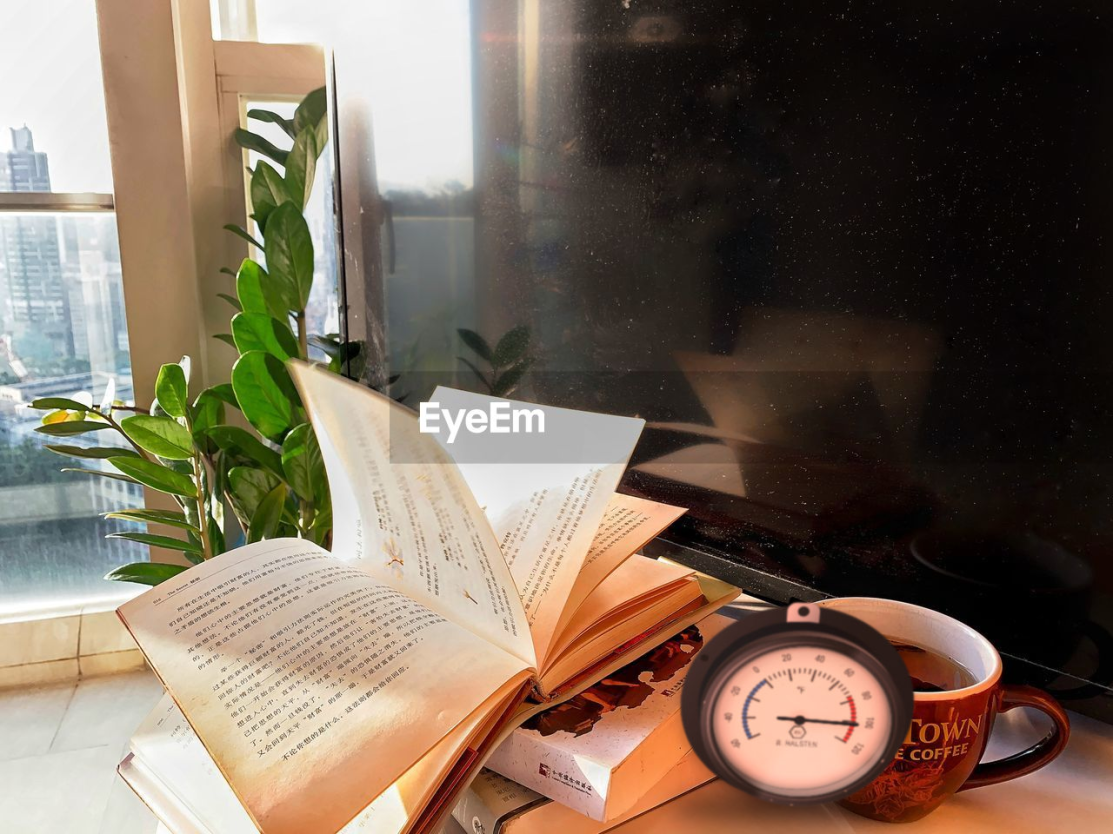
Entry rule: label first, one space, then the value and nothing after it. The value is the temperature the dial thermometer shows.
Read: 100 °F
